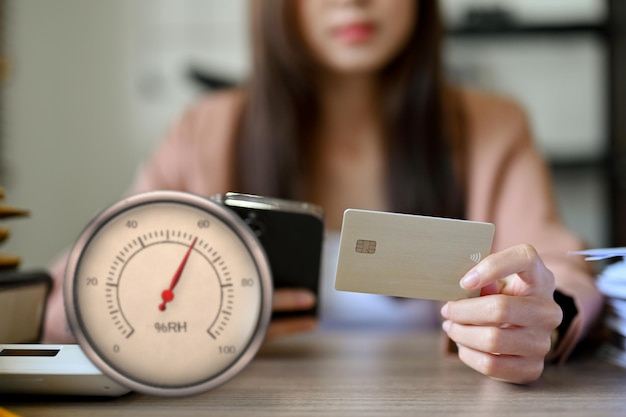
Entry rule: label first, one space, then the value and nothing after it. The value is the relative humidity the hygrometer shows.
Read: 60 %
